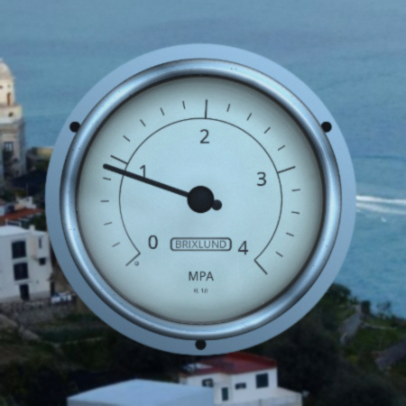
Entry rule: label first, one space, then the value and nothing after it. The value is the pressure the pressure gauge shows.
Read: 0.9 MPa
